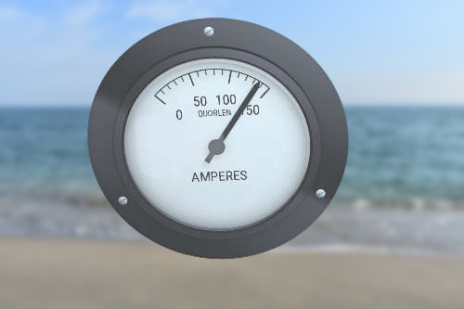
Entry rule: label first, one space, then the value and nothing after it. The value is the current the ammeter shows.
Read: 135 A
